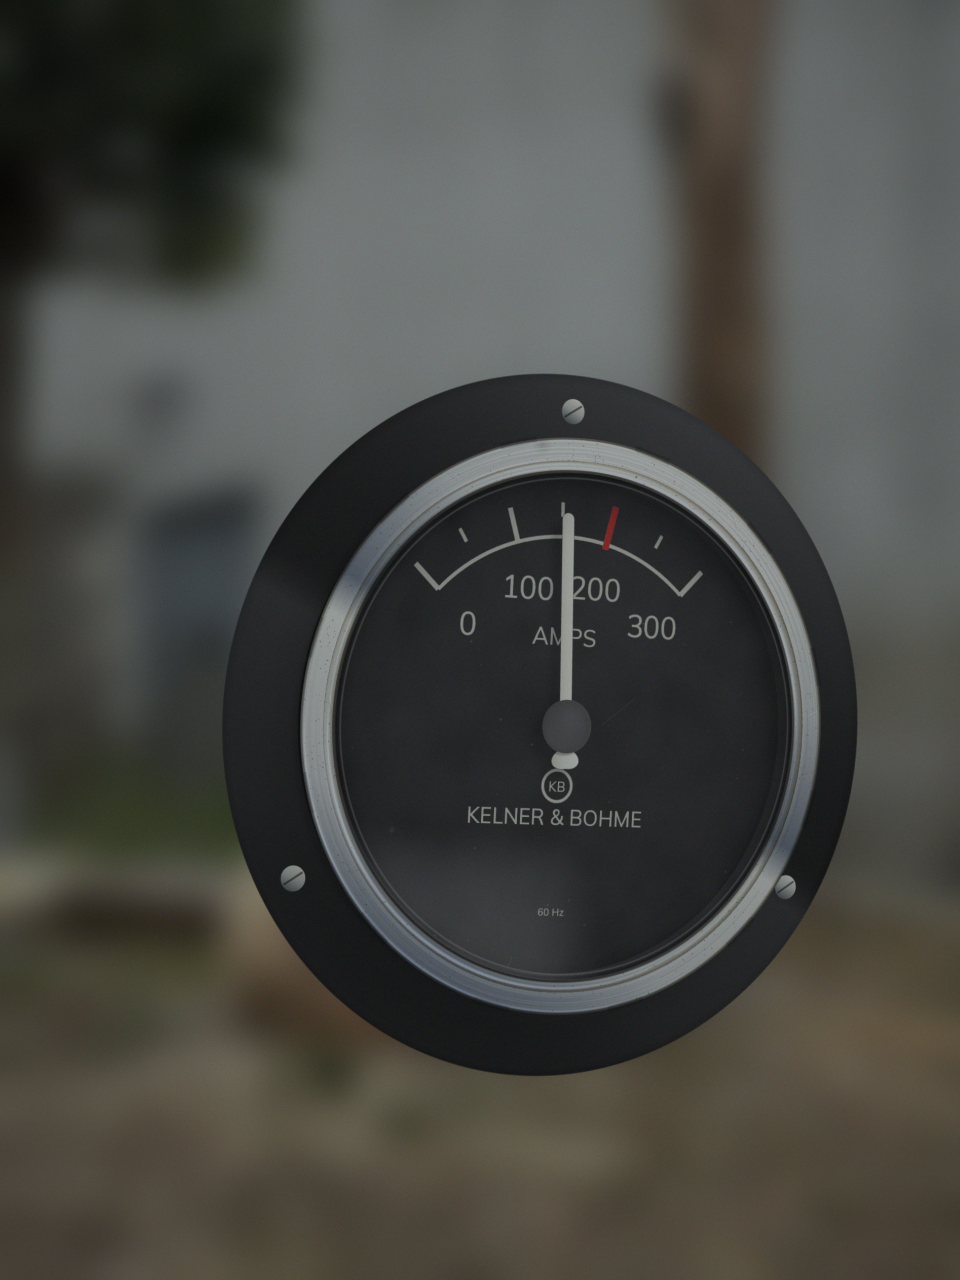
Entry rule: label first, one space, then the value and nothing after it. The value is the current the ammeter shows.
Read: 150 A
